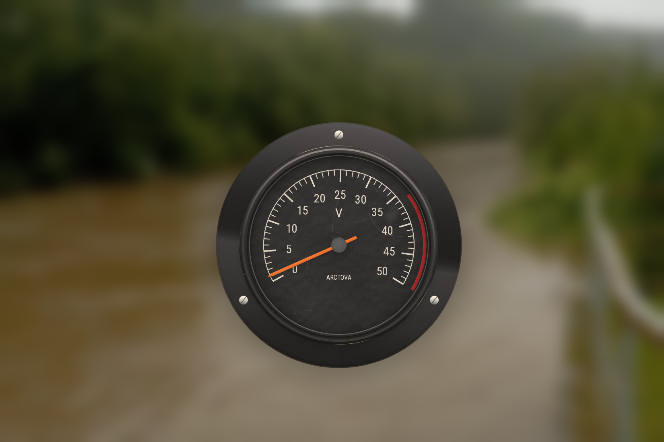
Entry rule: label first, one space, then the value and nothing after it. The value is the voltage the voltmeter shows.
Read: 1 V
